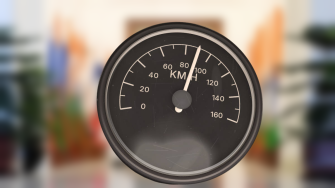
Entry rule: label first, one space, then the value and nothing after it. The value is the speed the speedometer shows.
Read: 90 km/h
